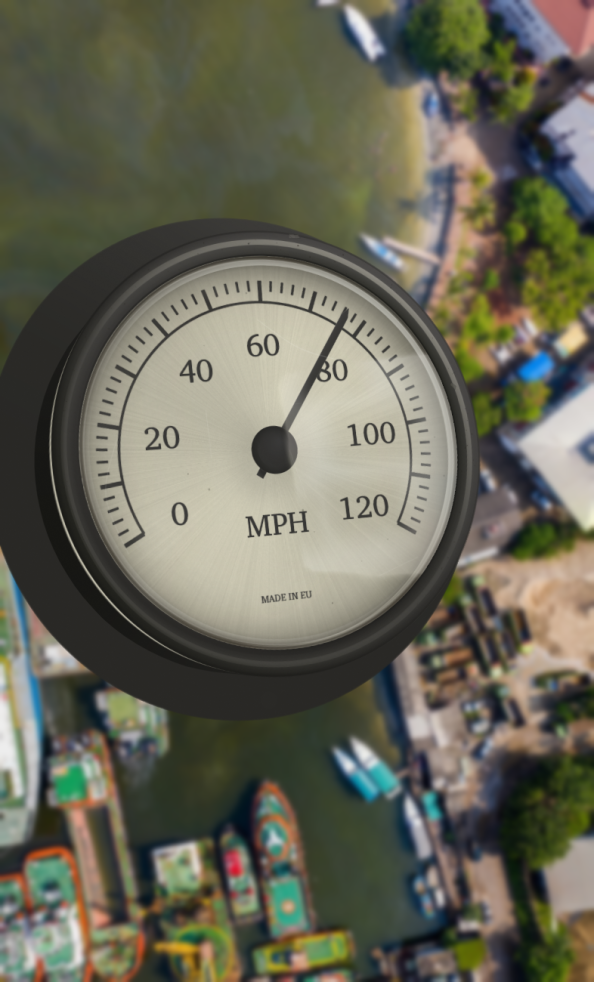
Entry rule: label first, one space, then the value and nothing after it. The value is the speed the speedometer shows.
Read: 76 mph
